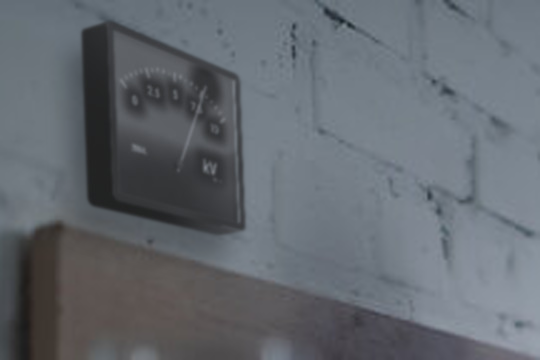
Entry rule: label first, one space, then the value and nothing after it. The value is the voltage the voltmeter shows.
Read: 7.5 kV
